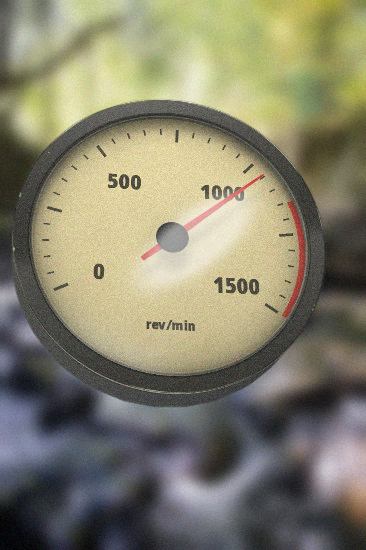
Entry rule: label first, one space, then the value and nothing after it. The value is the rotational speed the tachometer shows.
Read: 1050 rpm
